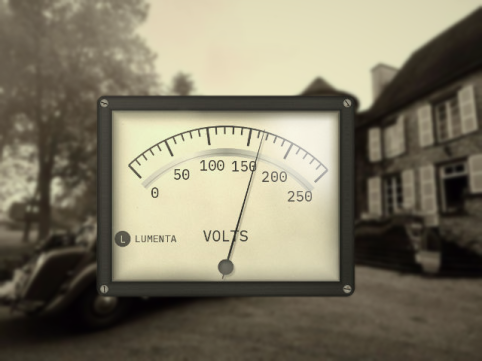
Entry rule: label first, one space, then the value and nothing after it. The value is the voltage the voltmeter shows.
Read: 165 V
